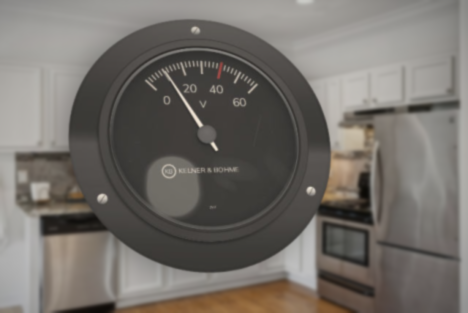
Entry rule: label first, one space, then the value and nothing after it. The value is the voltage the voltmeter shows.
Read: 10 V
